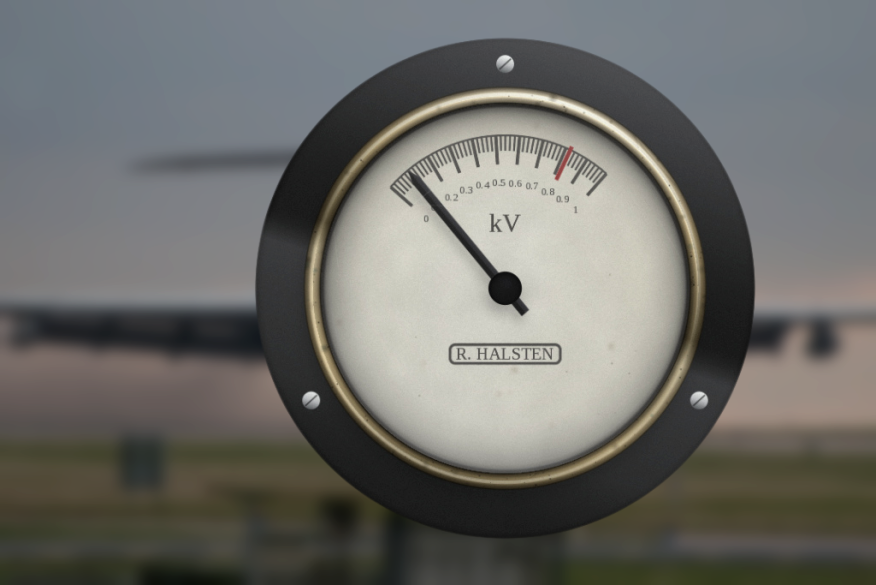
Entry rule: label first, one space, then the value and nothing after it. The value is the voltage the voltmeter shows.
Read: 0.1 kV
